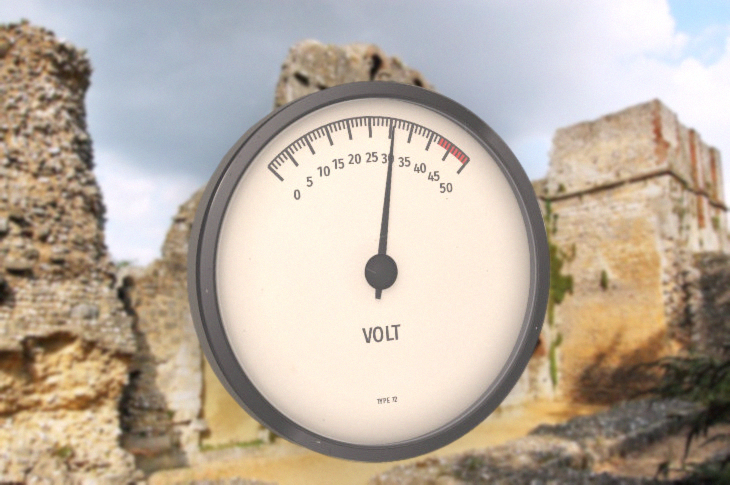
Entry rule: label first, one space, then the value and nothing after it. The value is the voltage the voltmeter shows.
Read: 30 V
